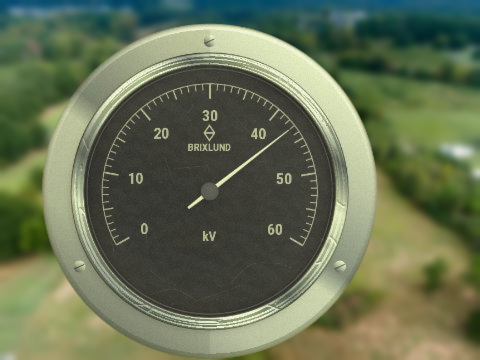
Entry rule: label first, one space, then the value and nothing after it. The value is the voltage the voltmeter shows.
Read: 43 kV
